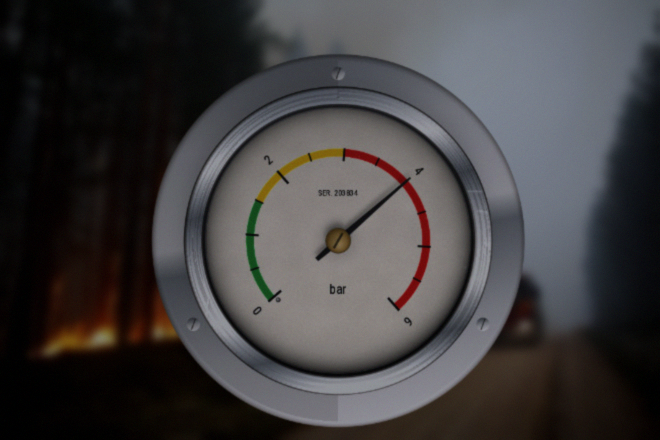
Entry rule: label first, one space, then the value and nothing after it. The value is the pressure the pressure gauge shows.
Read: 4 bar
